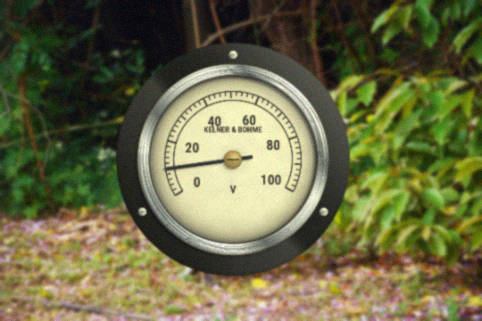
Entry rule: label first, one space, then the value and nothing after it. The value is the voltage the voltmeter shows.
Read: 10 V
